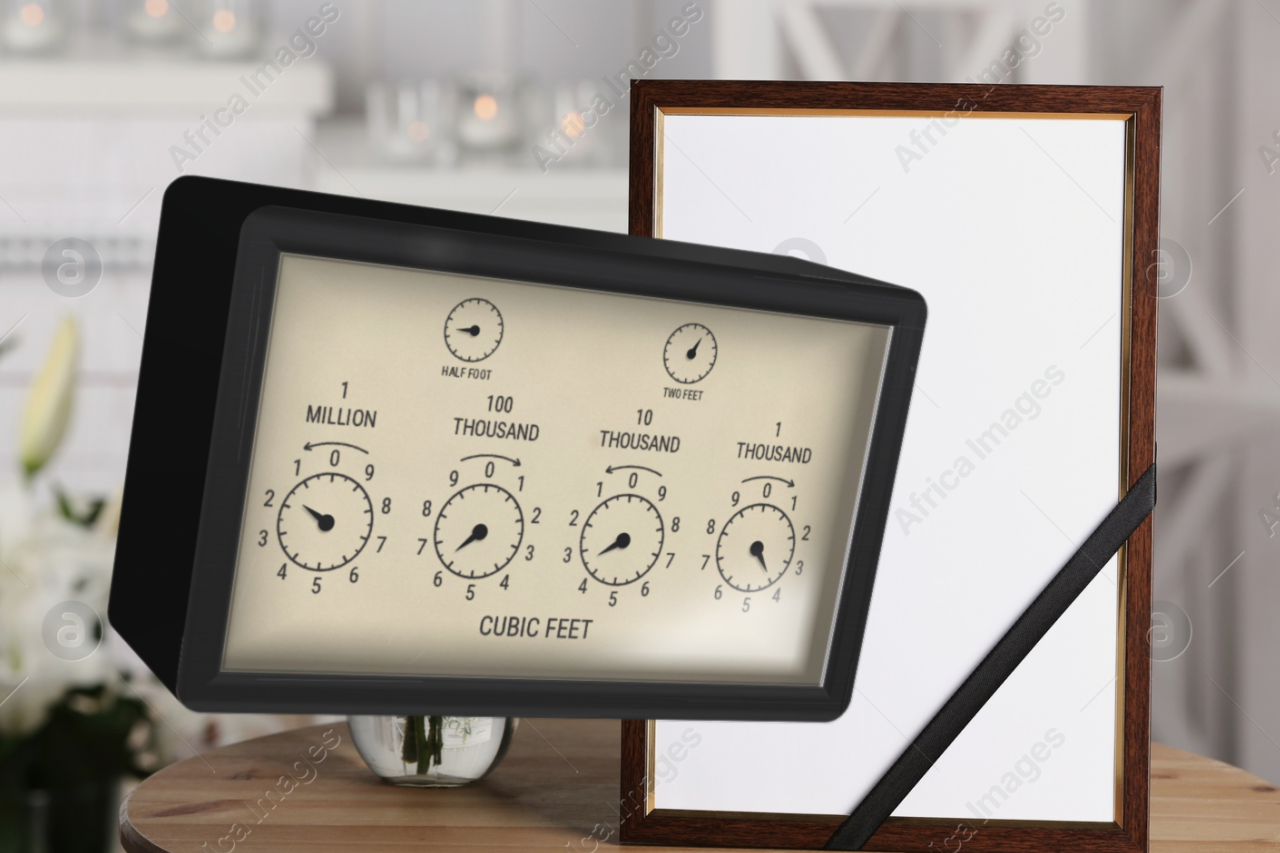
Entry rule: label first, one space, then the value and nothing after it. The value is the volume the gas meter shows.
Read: 163400 ft³
